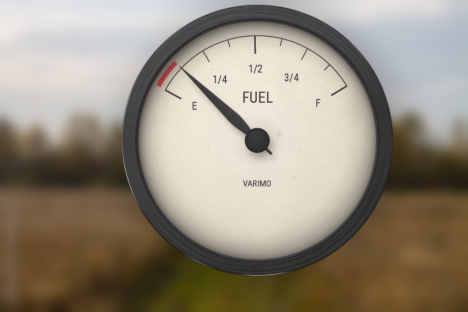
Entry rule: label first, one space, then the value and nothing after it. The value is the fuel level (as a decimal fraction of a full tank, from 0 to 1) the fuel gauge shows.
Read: 0.125
